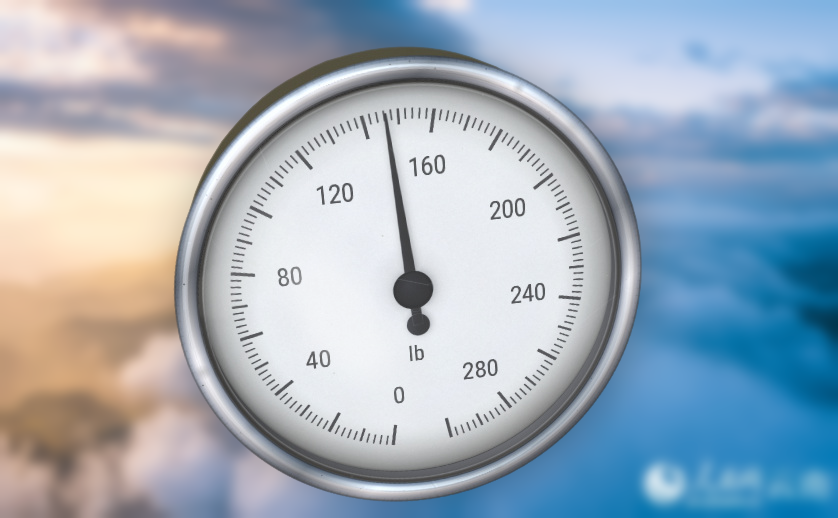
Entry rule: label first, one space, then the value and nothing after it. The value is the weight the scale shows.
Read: 146 lb
